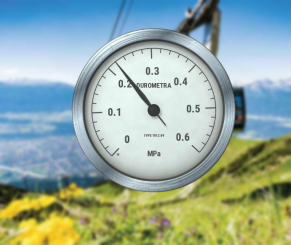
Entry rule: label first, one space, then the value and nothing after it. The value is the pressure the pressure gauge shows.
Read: 0.22 MPa
